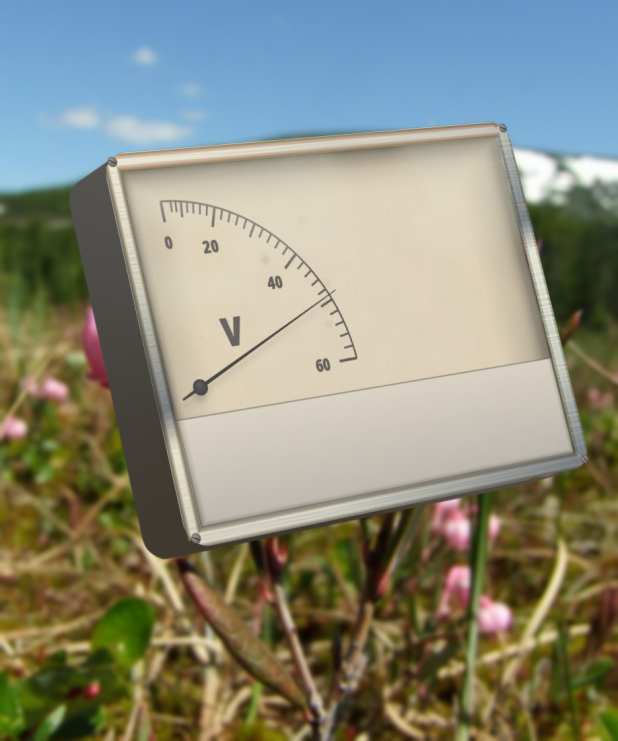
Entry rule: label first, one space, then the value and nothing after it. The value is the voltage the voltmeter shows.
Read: 49 V
